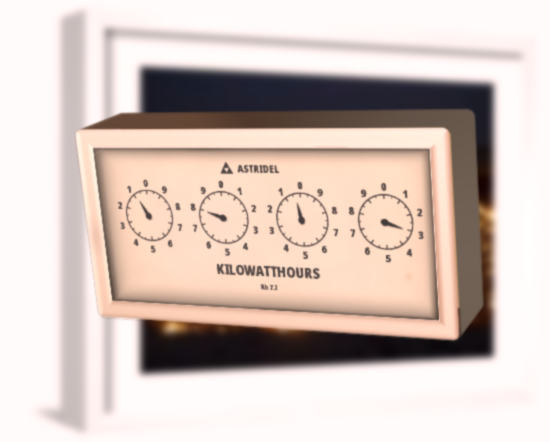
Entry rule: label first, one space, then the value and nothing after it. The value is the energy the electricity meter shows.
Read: 803 kWh
